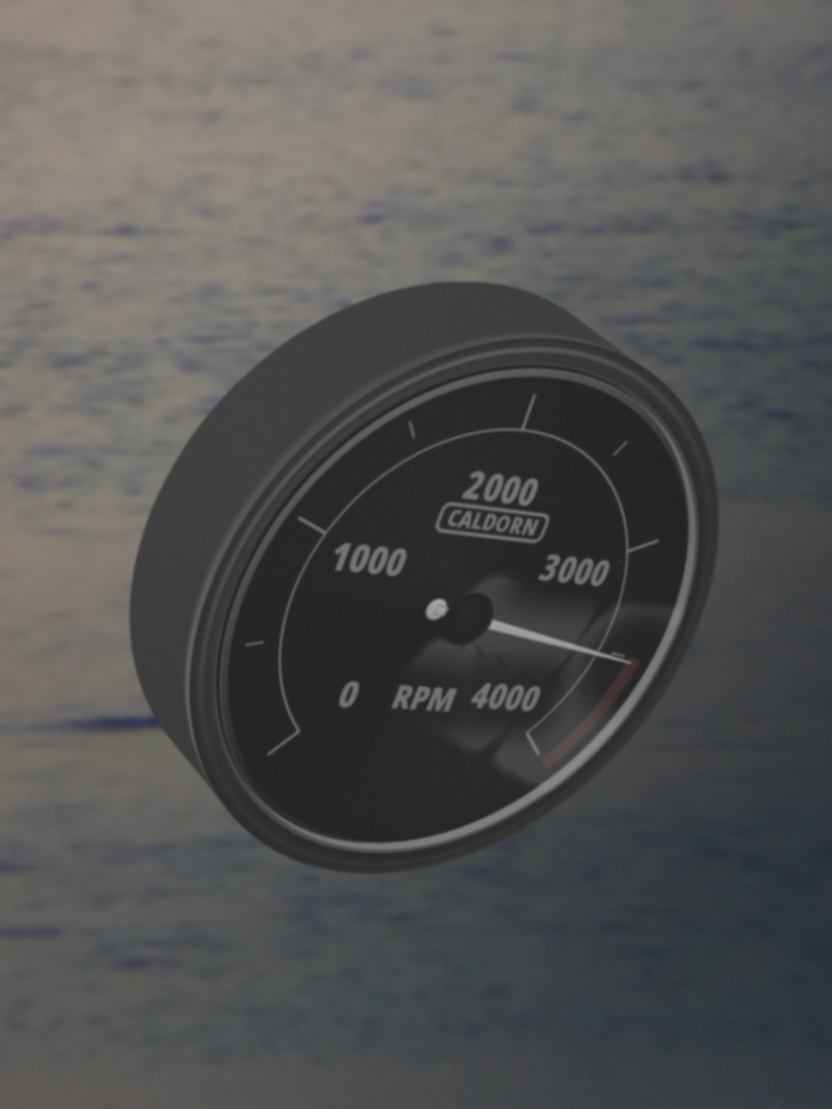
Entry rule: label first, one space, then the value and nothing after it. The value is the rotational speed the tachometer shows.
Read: 3500 rpm
